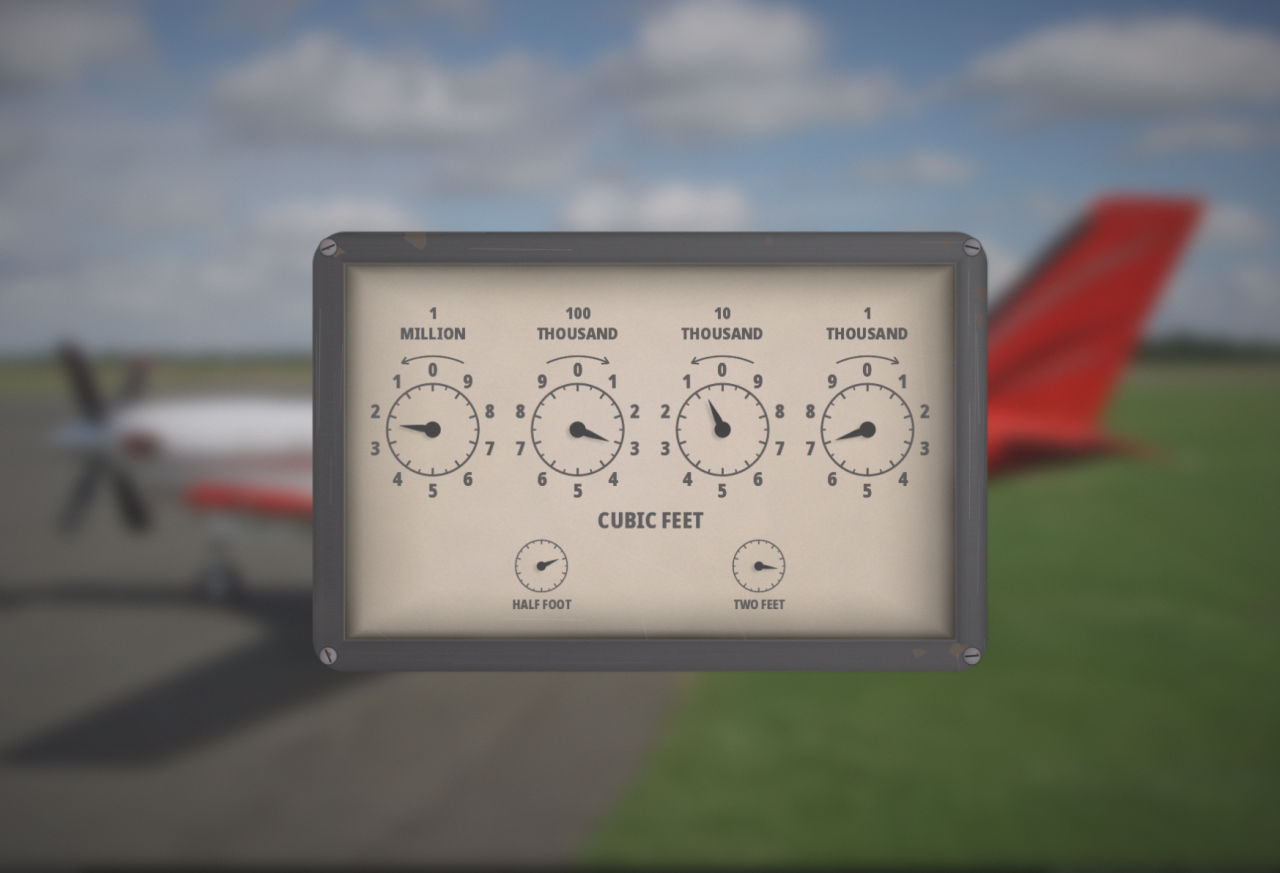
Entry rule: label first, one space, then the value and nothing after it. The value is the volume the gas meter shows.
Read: 230700 ft³
